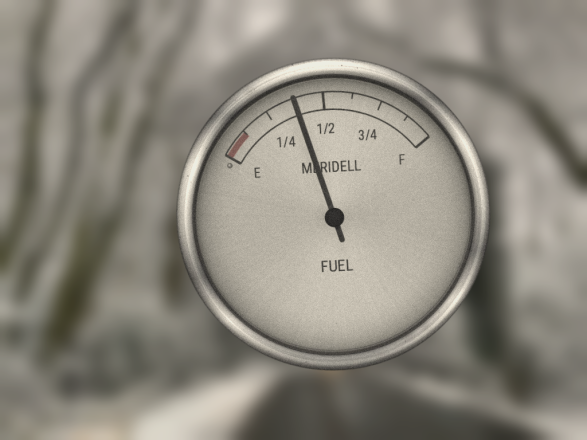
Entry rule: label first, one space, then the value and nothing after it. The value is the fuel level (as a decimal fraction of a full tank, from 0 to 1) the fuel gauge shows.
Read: 0.375
